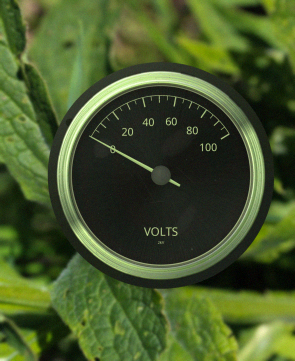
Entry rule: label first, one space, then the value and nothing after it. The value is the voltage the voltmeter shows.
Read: 0 V
